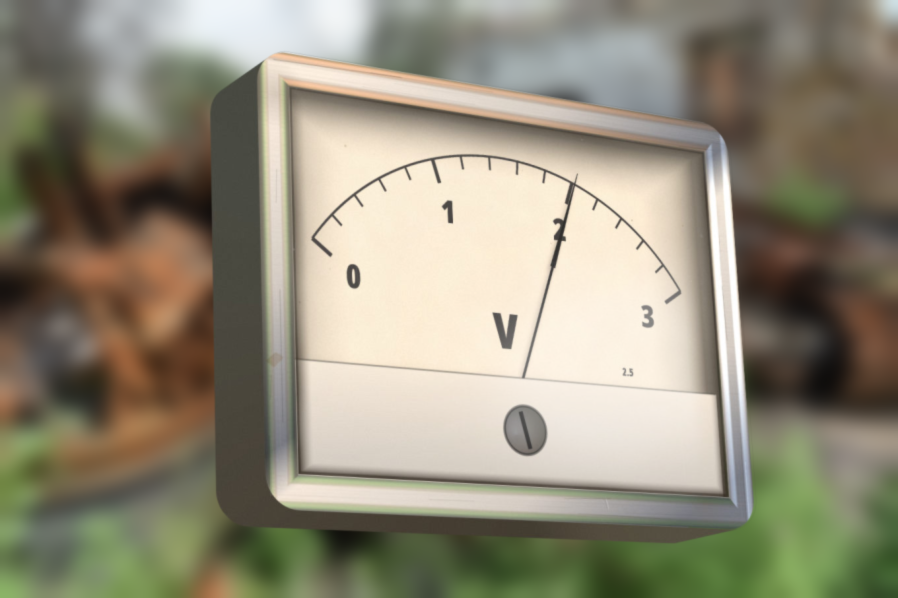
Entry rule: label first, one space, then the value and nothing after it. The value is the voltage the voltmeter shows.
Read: 2 V
